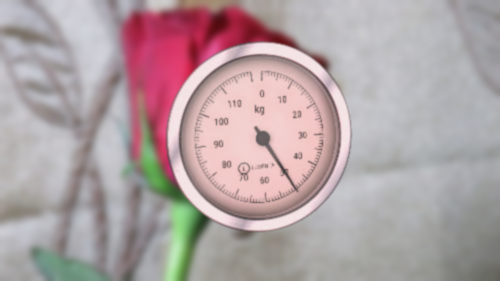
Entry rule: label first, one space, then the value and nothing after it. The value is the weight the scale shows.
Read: 50 kg
